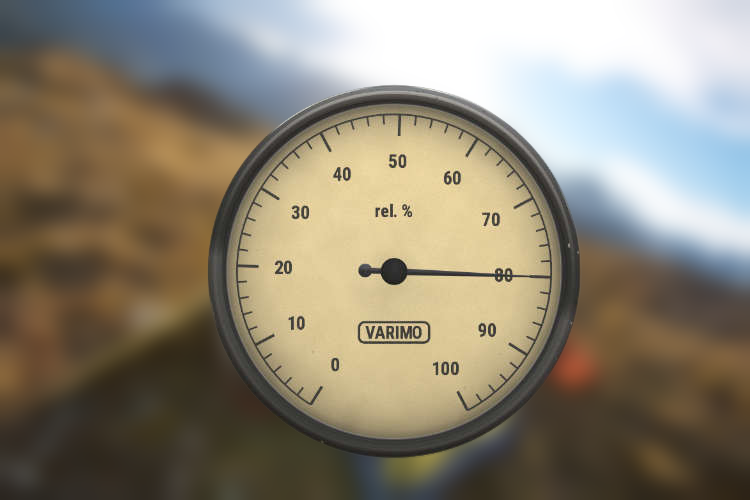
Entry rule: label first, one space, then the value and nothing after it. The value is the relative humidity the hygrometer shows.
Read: 80 %
